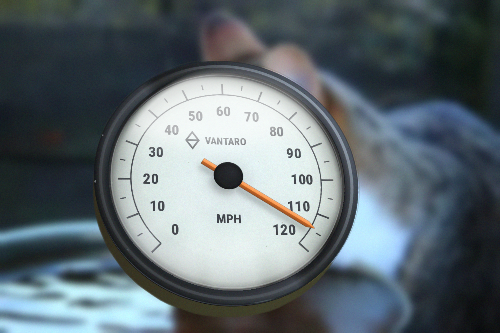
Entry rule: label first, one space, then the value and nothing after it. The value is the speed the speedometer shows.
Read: 115 mph
